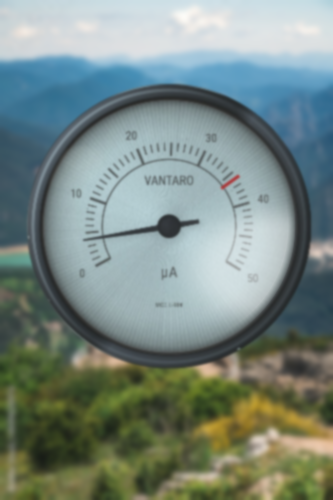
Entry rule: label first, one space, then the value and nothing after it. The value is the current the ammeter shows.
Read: 4 µA
